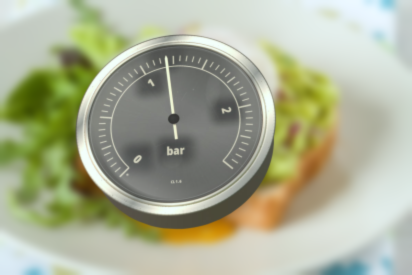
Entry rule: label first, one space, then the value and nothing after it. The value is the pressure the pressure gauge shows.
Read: 1.2 bar
